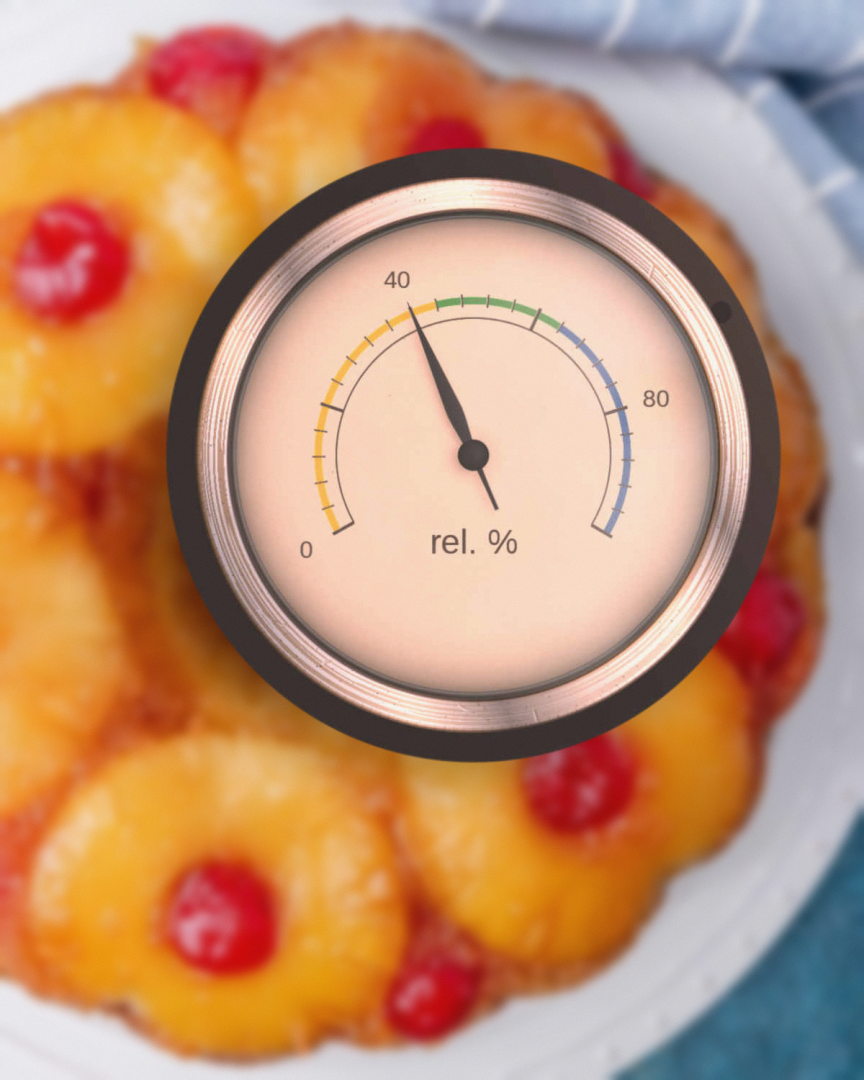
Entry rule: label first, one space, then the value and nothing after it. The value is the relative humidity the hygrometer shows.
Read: 40 %
